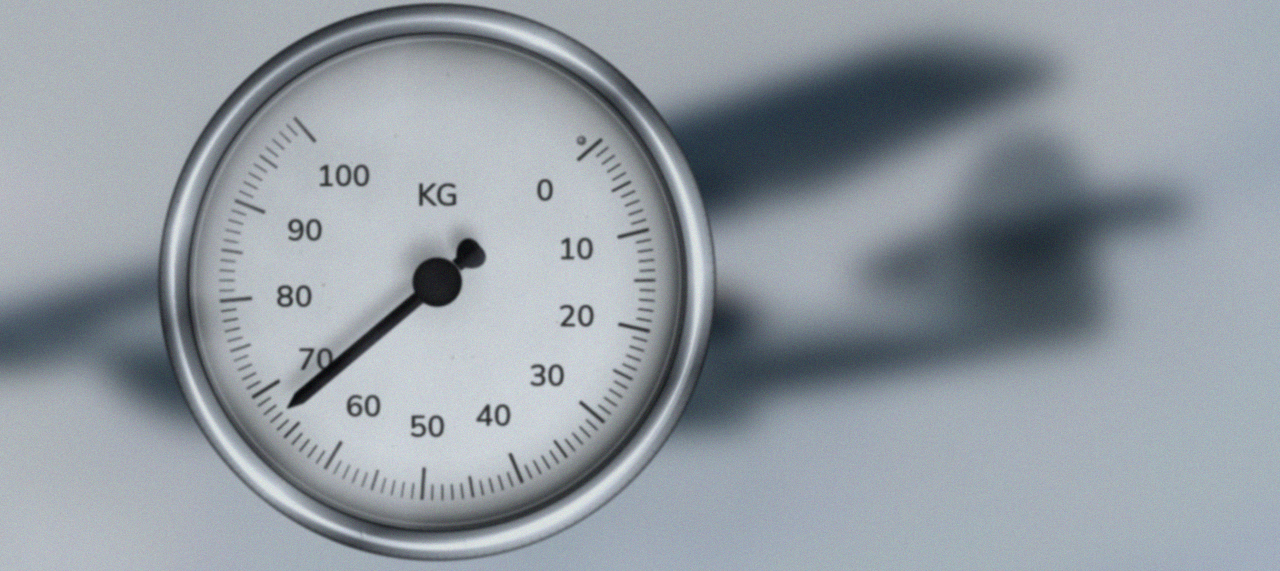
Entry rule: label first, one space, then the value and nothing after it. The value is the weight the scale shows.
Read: 67 kg
